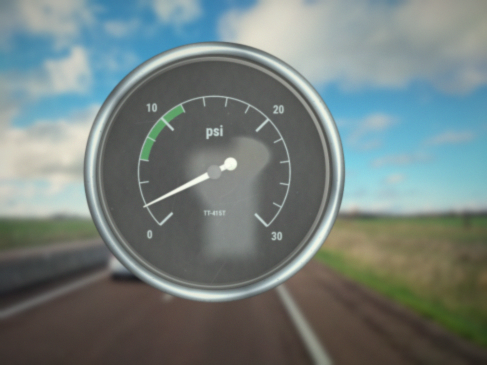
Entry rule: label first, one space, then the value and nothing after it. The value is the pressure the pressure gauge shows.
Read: 2 psi
